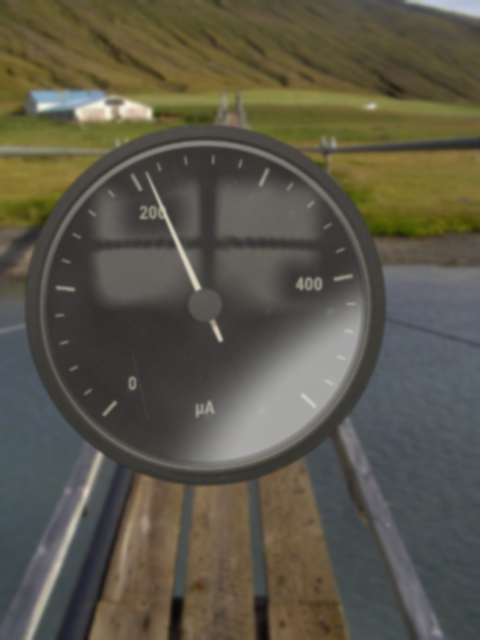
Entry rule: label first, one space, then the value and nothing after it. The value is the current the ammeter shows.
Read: 210 µA
